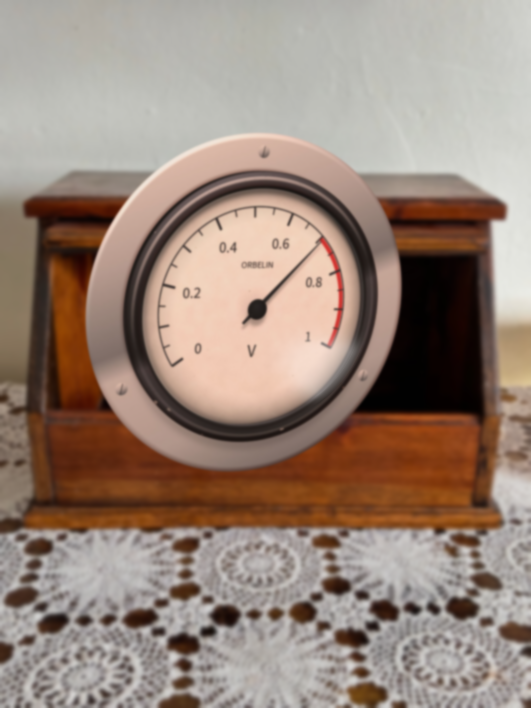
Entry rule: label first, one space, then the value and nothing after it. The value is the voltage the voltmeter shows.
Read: 0.7 V
